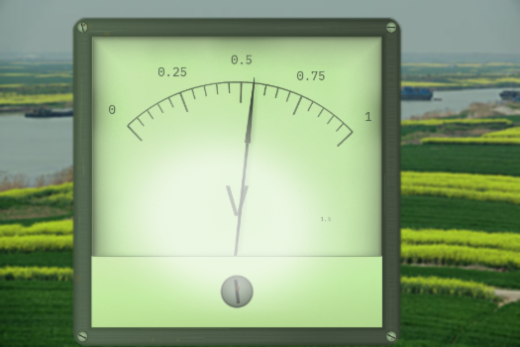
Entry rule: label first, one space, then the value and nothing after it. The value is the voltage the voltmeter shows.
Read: 0.55 V
